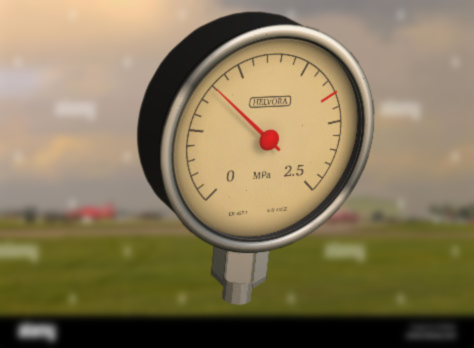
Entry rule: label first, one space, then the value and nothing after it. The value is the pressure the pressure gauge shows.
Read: 0.8 MPa
